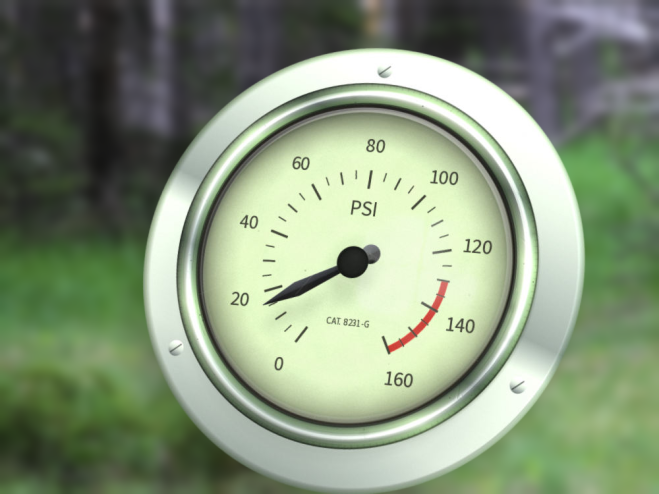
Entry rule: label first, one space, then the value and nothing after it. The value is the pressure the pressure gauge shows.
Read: 15 psi
